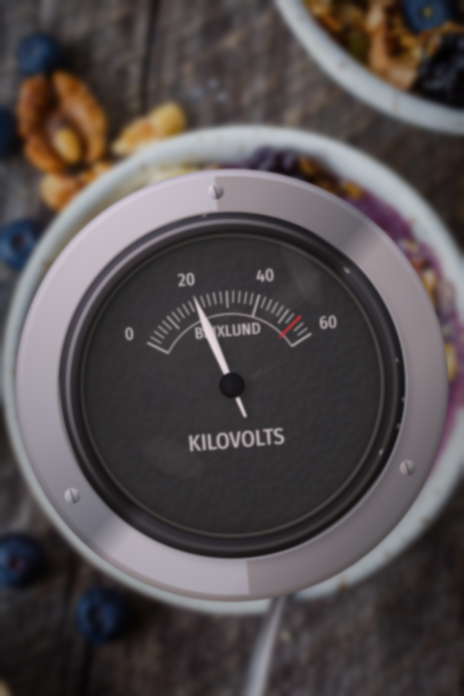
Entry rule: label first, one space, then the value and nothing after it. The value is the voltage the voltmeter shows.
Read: 20 kV
